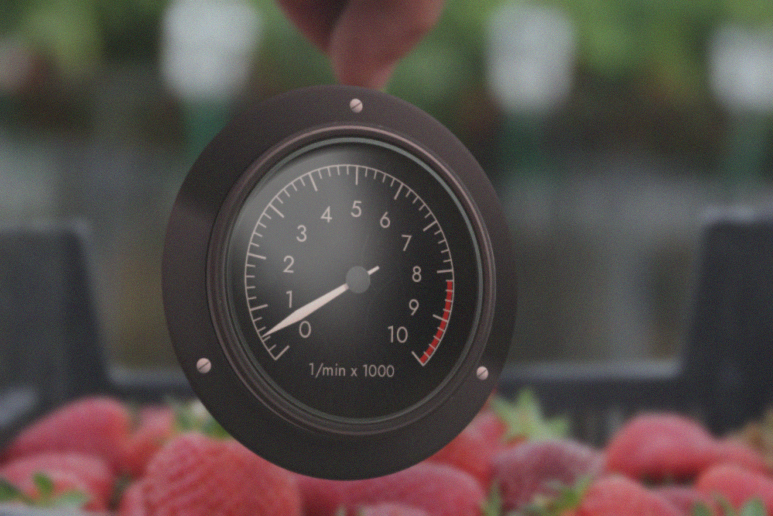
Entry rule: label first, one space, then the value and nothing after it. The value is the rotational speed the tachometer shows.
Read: 500 rpm
